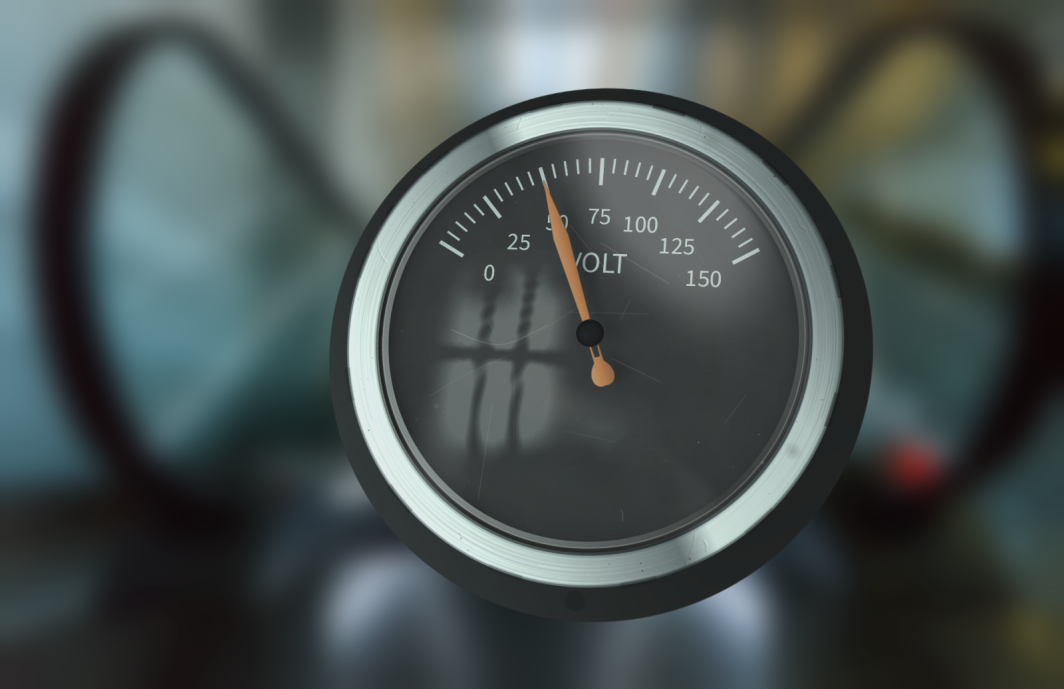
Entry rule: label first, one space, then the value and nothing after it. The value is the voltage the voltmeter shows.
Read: 50 V
